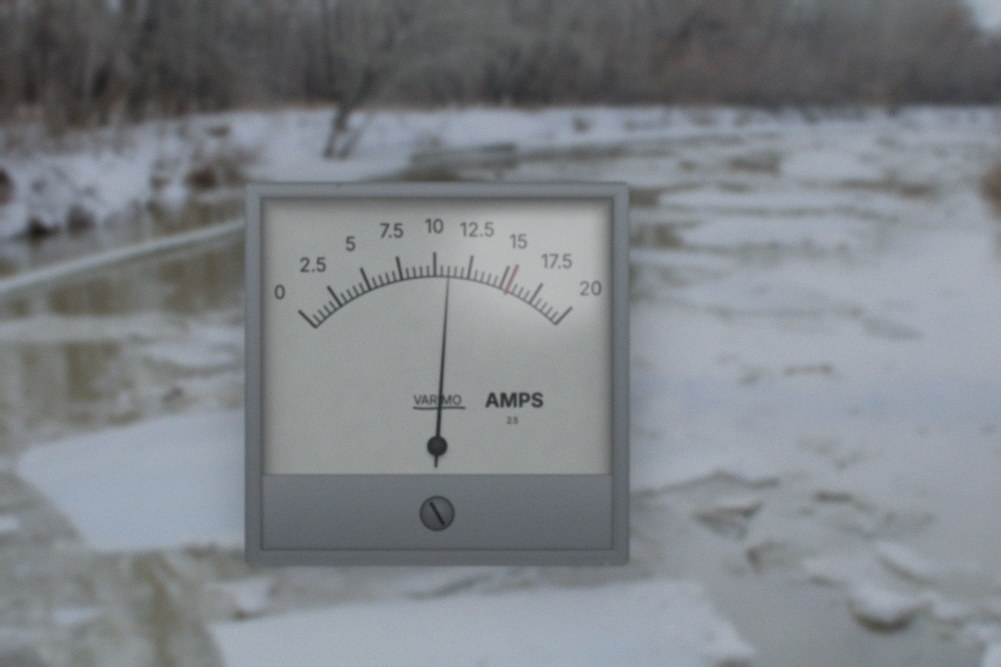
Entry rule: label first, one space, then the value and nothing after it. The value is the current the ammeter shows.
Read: 11 A
